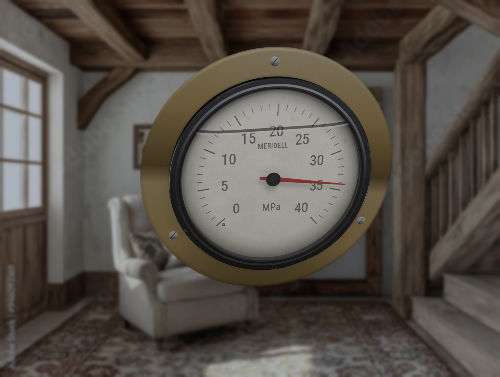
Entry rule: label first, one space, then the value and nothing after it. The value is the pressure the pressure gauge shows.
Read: 34 MPa
